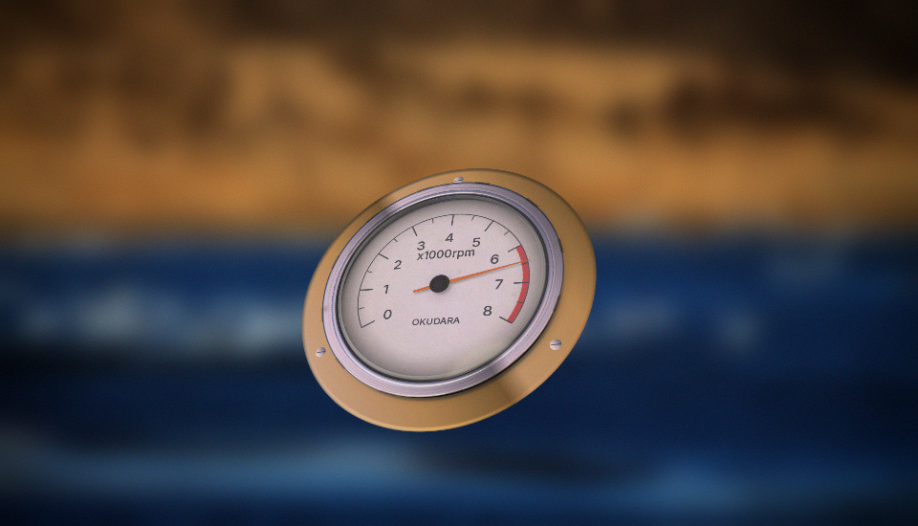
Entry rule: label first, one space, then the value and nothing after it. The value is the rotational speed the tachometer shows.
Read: 6500 rpm
